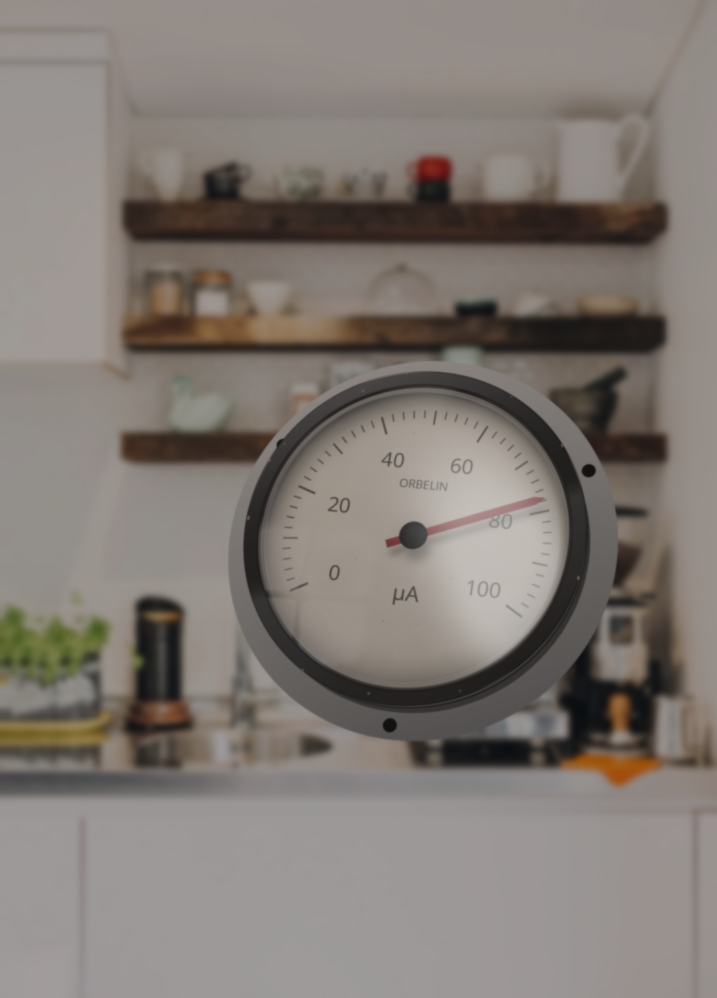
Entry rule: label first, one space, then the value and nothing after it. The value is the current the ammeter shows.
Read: 78 µA
